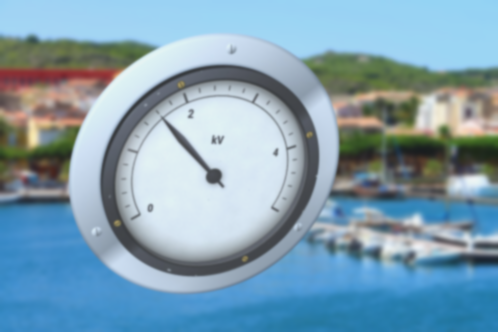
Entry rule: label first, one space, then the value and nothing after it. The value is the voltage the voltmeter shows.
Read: 1.6 kV
